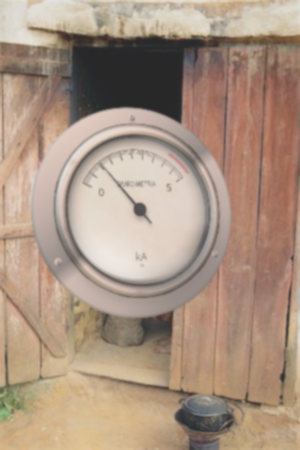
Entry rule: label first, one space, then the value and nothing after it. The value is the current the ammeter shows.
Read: 1 kA
